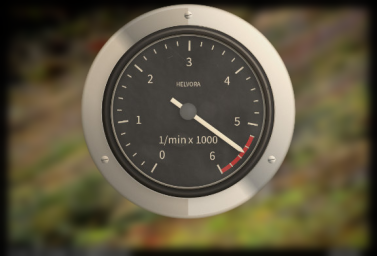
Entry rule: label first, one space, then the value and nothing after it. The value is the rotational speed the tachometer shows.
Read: 5500 rpm
